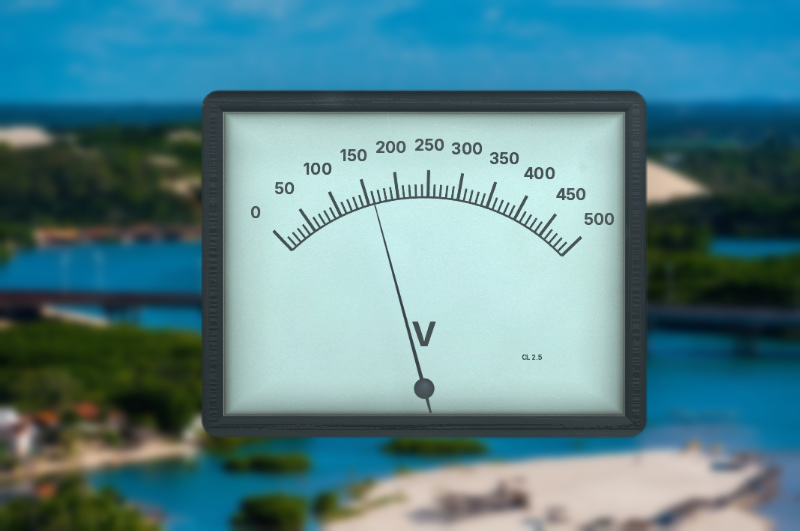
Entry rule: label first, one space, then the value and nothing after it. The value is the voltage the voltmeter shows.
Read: 160 V
